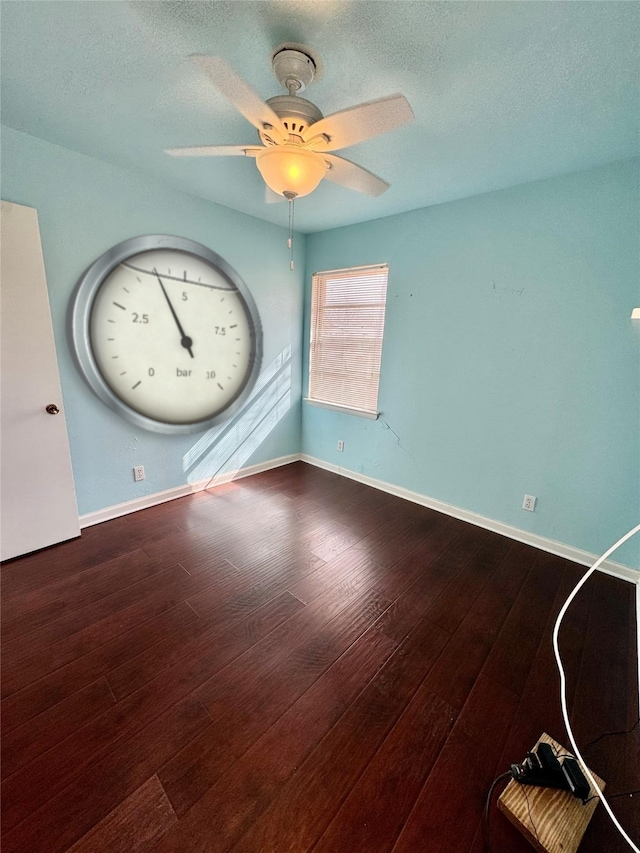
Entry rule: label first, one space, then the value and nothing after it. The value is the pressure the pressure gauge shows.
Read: 4 bar
